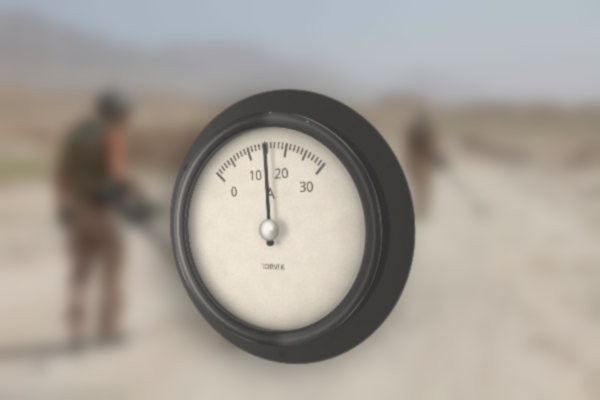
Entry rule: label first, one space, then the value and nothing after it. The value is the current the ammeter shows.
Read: 15 A
